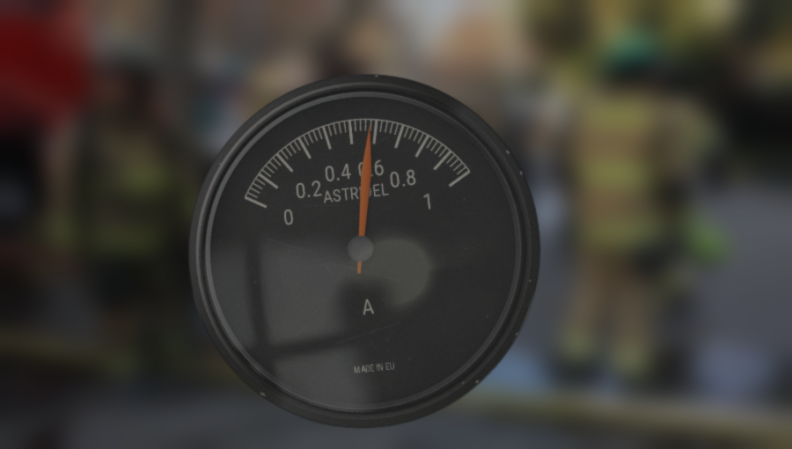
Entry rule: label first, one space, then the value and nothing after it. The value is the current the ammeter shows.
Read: 0.58 A
